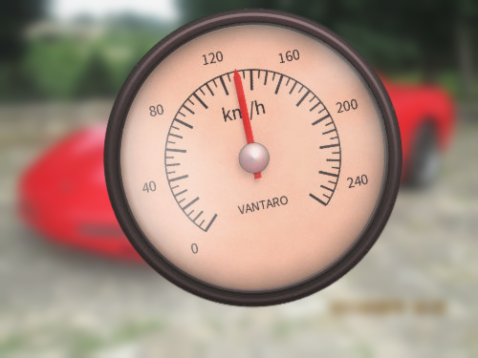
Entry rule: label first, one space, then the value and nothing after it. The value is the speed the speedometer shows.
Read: 130 km/h
